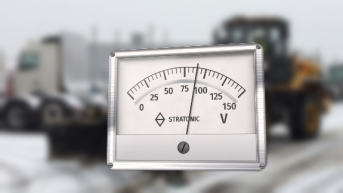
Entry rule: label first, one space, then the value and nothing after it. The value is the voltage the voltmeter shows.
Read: 90 V
